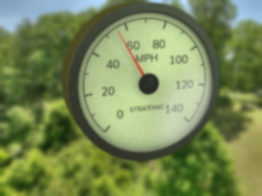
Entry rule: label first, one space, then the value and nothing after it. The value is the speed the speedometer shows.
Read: 55 mph
